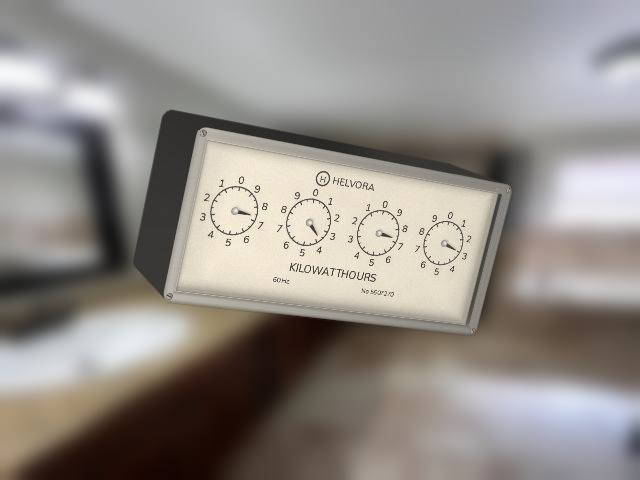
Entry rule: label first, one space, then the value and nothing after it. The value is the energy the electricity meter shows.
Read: 7373 kWh
